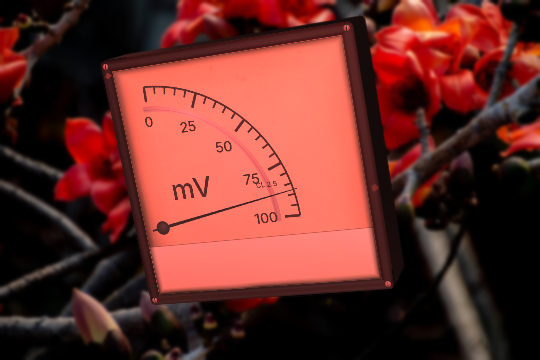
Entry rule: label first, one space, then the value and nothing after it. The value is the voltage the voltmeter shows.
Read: 87.5 mV
